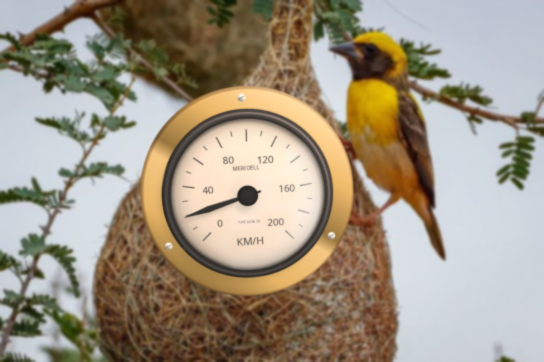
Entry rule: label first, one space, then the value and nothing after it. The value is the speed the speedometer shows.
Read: 20 km/h
